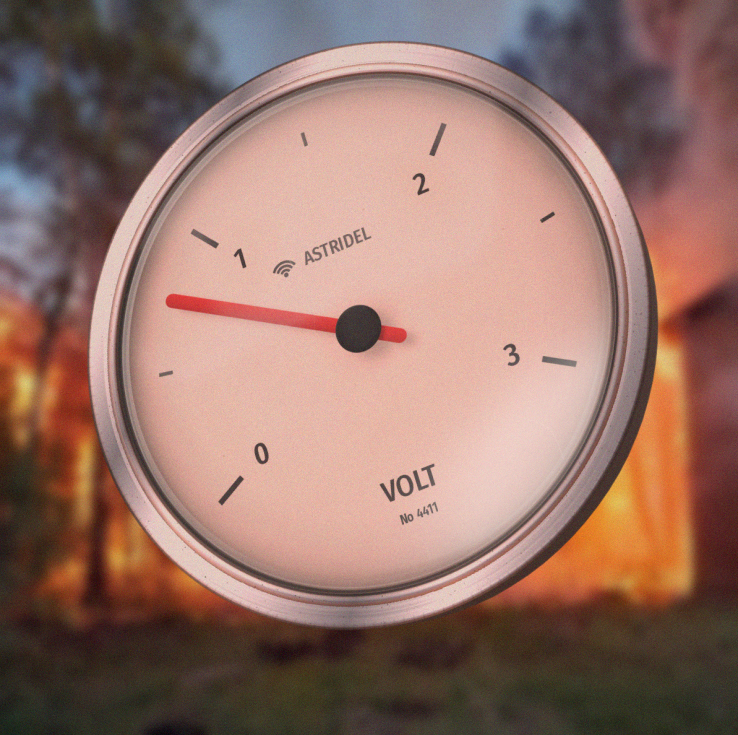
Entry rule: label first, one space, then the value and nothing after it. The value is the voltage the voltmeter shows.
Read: 0.75 V
